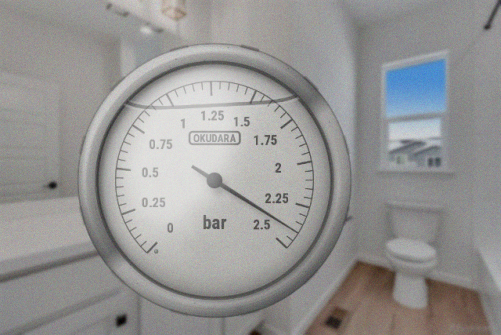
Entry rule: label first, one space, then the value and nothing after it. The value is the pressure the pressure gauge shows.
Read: 2.4 bar
